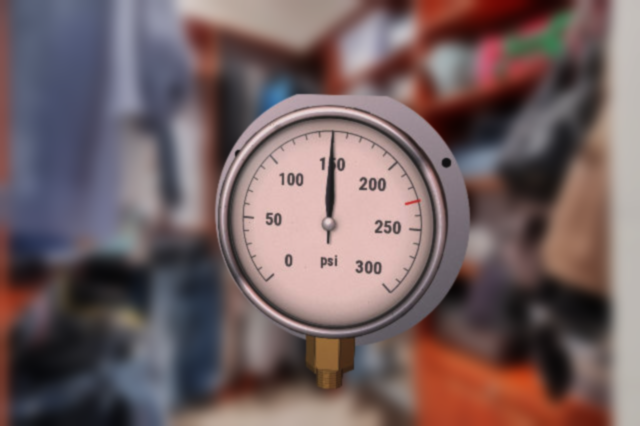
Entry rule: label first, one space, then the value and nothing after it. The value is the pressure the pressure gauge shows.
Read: 150 psi
